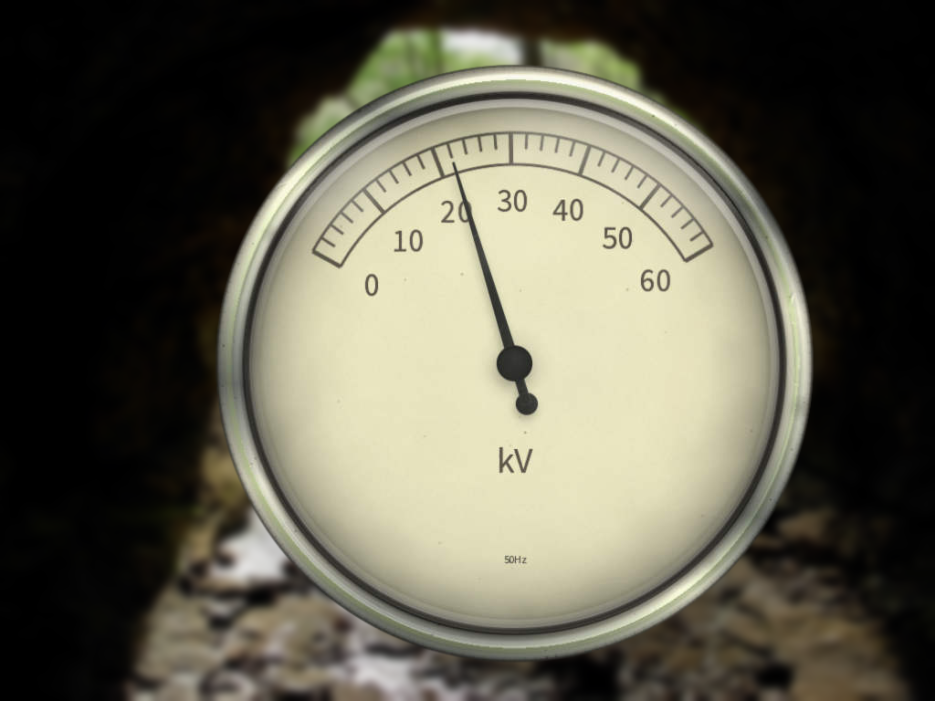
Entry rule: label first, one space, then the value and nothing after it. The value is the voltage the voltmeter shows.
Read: 22 kV
